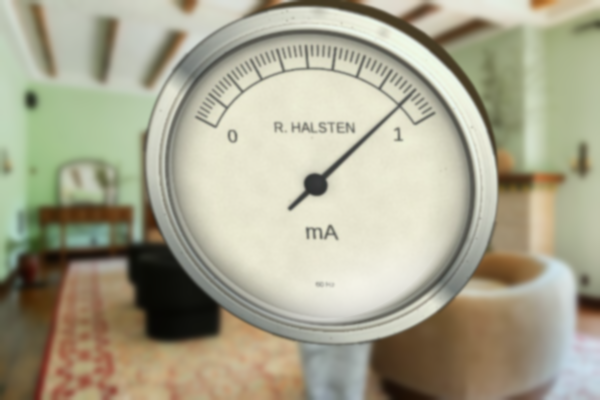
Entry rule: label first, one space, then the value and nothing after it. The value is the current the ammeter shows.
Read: 0.9 mA
